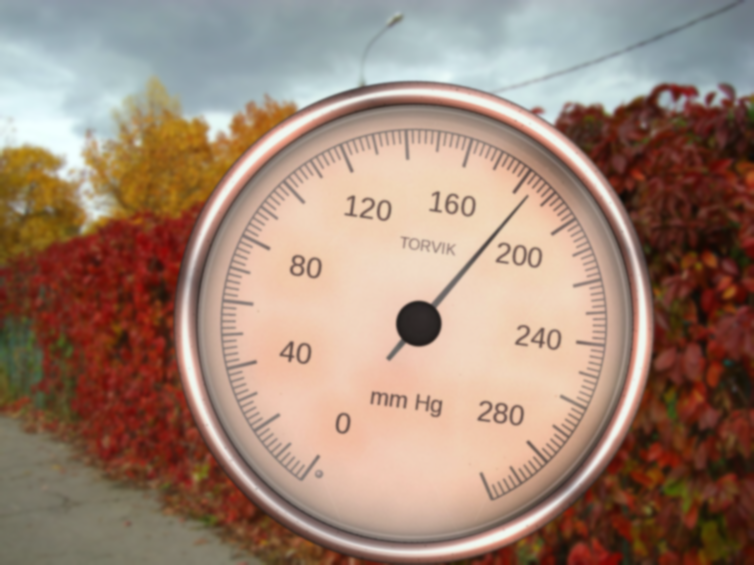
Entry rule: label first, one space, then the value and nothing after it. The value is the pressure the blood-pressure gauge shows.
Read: 184 mmHg
